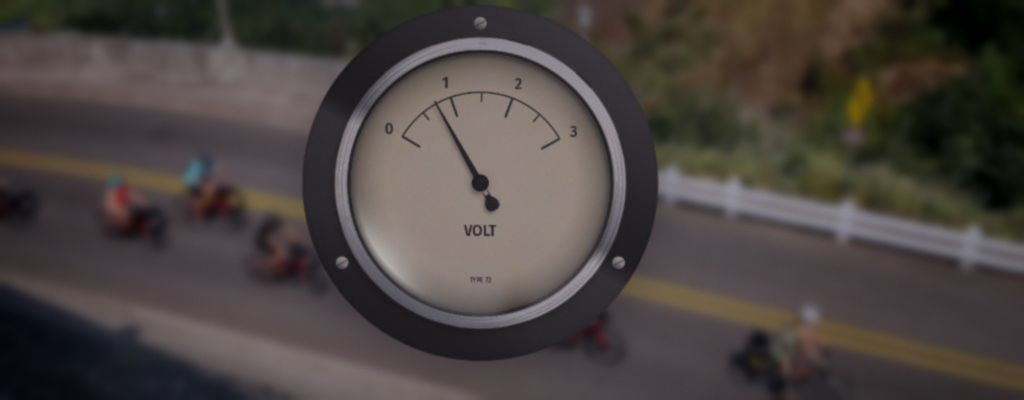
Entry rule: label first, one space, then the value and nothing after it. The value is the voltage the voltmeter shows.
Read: 0.75 V
